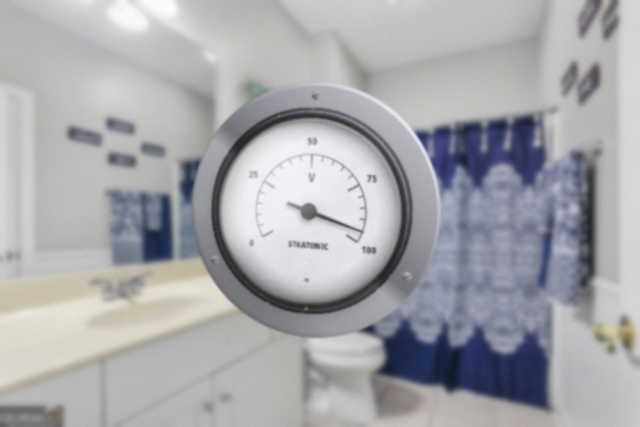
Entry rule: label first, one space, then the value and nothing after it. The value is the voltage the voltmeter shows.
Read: 95 V
